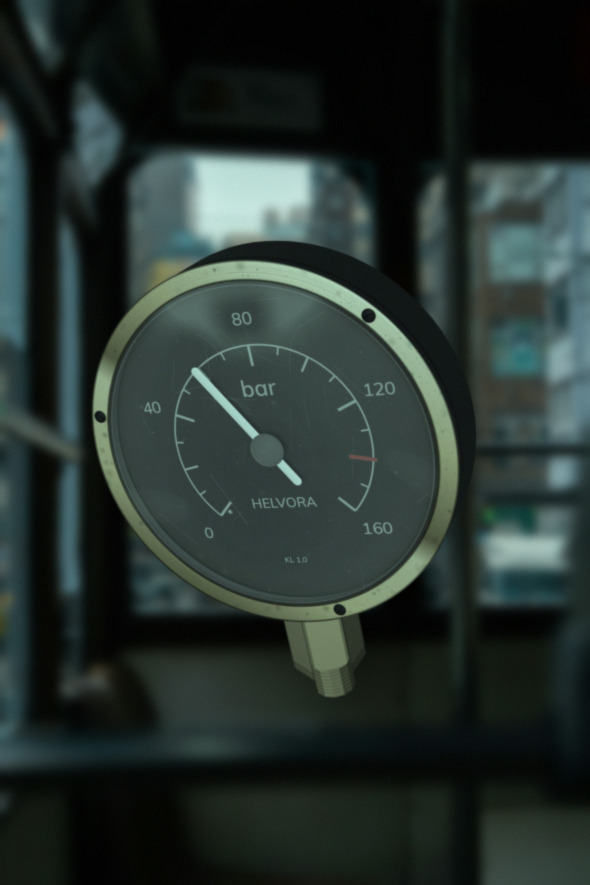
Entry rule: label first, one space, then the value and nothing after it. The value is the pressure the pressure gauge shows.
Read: 60 bar
